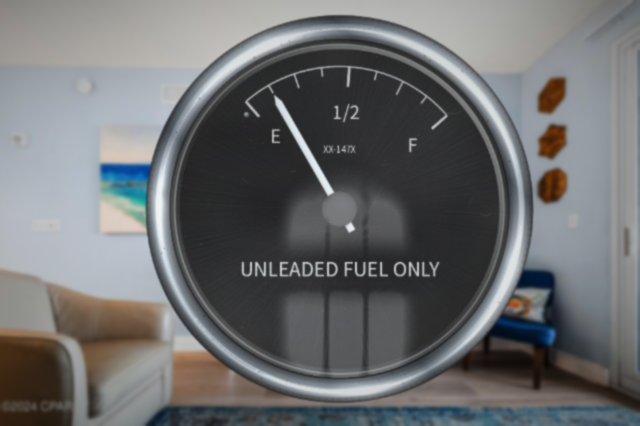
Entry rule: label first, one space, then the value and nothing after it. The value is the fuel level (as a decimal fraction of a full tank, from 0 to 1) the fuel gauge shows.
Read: 0.125
